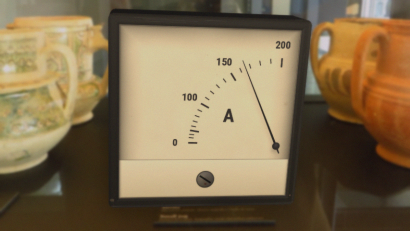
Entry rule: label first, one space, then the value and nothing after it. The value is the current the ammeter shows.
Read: 165 A
